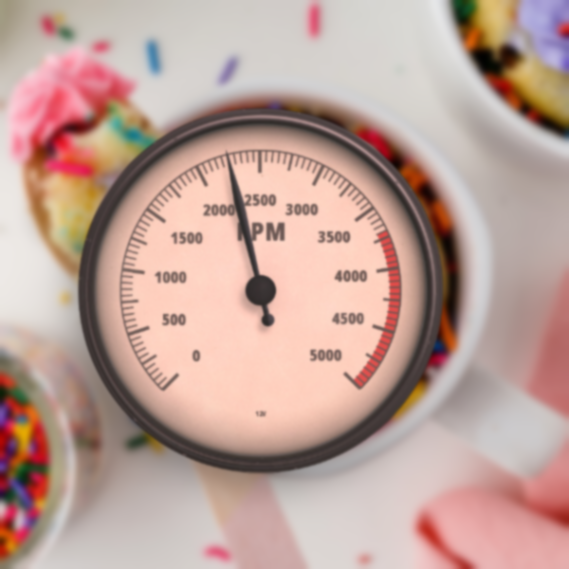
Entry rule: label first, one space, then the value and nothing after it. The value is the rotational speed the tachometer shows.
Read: 2250 rpm
